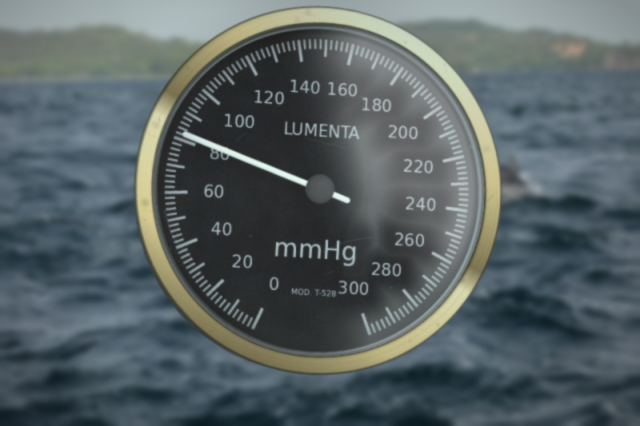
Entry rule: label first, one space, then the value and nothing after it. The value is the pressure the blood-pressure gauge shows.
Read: 82 mmHg
